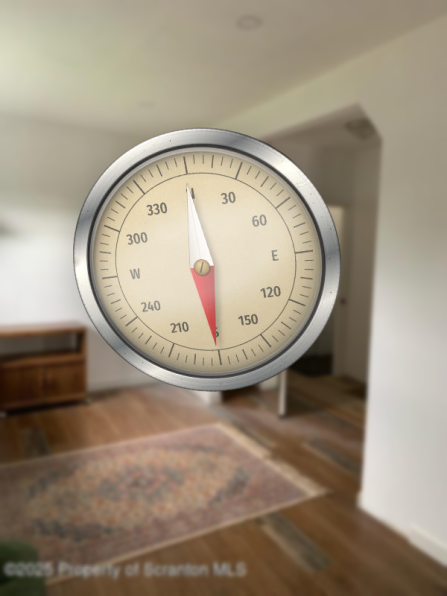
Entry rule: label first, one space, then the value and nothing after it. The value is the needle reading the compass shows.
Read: 180 °
